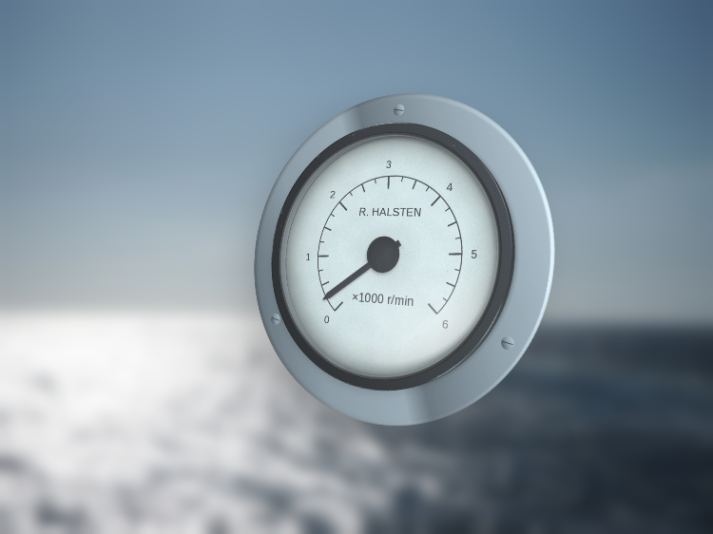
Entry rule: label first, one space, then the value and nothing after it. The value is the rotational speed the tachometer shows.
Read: 250 rpm
